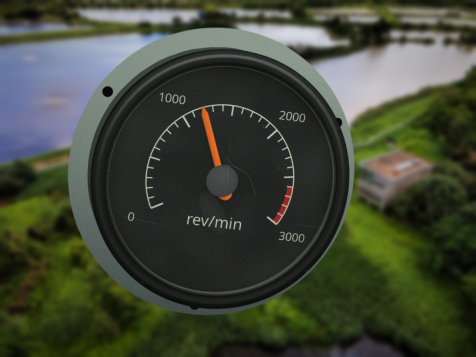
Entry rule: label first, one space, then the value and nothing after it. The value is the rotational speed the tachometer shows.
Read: 1200 rpm
